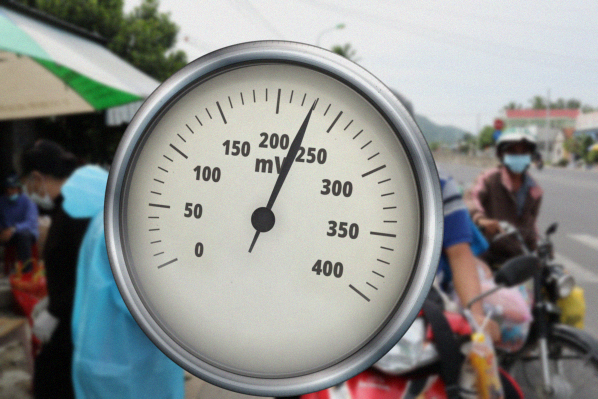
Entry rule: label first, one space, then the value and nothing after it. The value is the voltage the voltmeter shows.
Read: 230 mV
